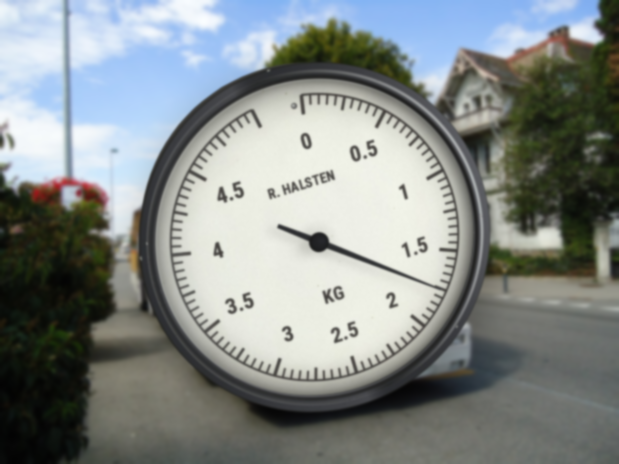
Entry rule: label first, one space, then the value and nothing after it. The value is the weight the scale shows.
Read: 1.75 kg
